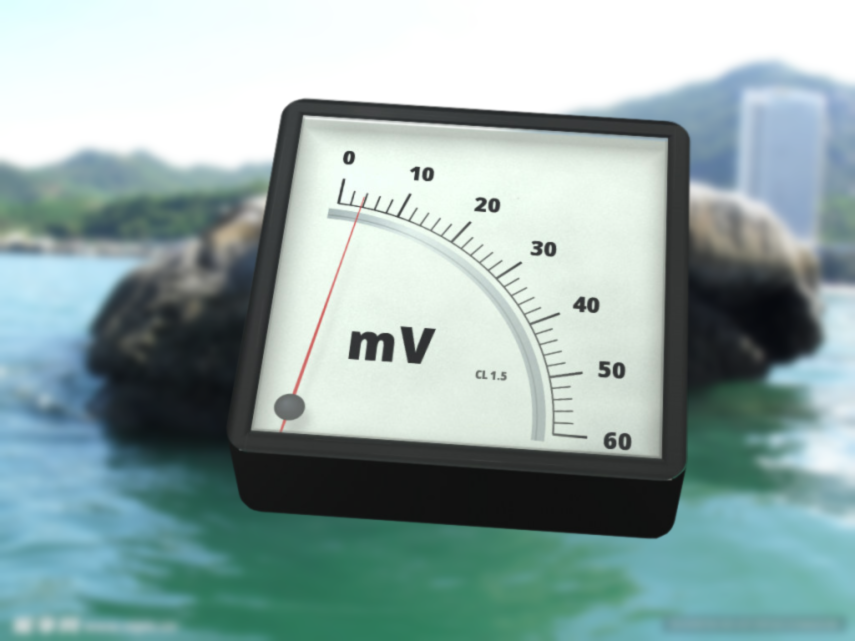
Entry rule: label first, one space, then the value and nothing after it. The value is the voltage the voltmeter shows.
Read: 4 mV
